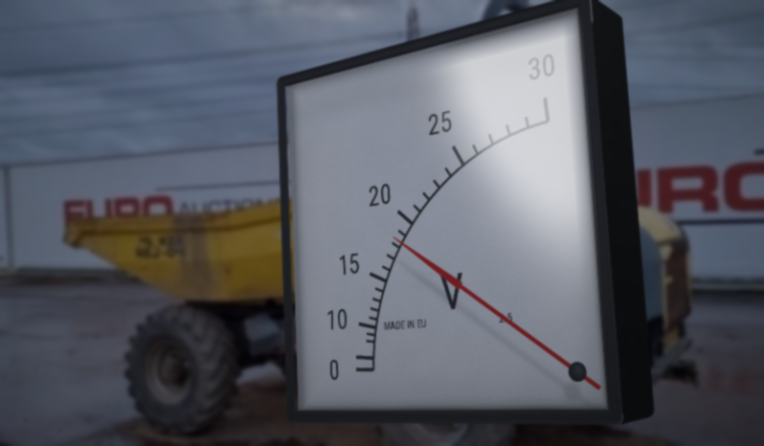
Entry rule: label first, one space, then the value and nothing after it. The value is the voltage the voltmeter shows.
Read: 18.5 V
